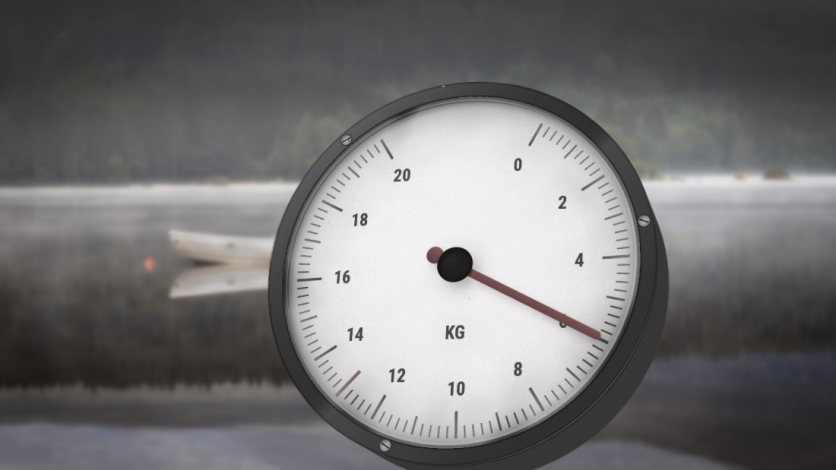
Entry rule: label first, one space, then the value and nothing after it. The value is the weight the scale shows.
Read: 6 kg
